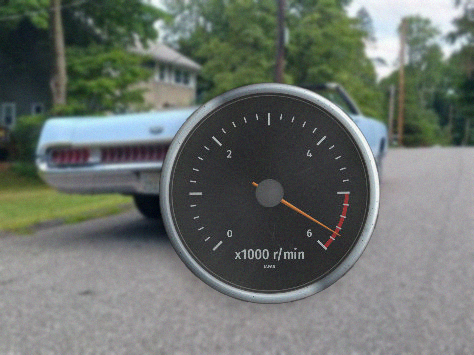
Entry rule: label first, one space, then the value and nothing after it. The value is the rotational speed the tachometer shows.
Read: 5700 rpm
